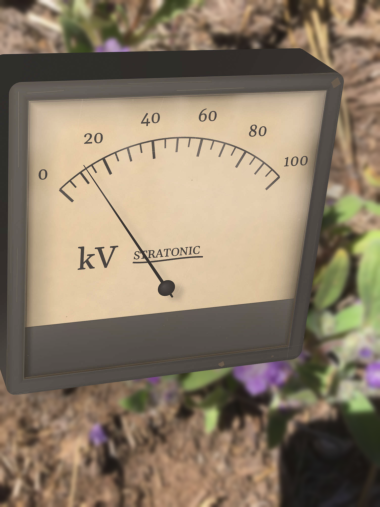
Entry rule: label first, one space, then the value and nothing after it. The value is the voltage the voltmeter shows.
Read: 12.5 kV
